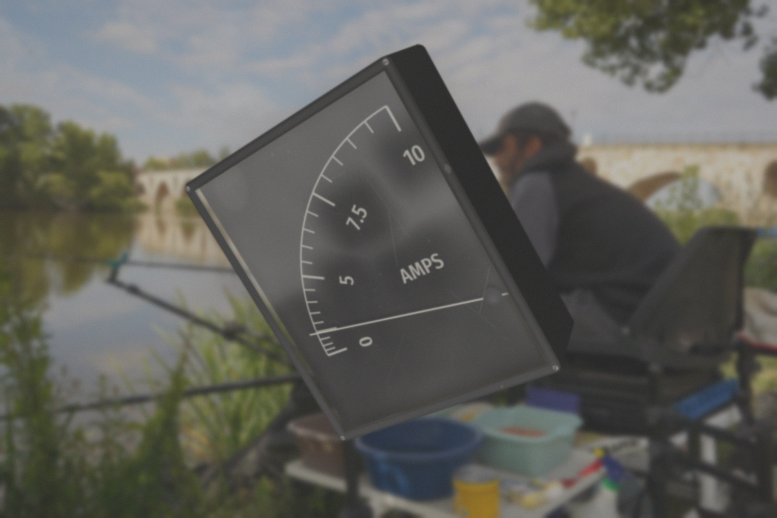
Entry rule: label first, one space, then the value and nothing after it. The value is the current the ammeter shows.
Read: 2.5 A
